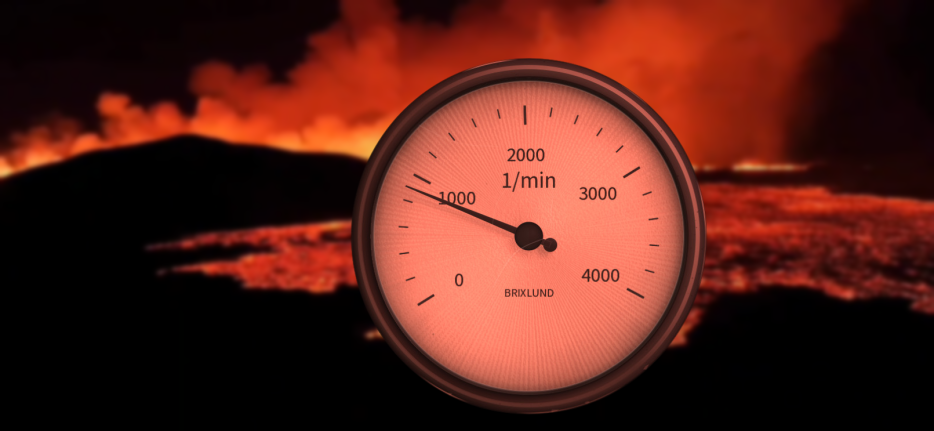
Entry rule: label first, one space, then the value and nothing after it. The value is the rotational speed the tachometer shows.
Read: 900 rpm
